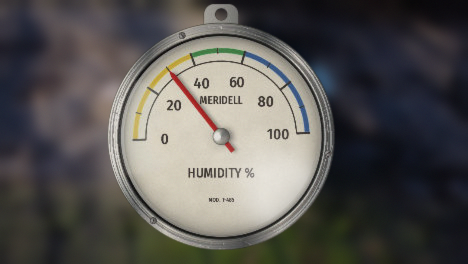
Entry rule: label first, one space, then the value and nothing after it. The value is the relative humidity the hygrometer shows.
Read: 30 %
